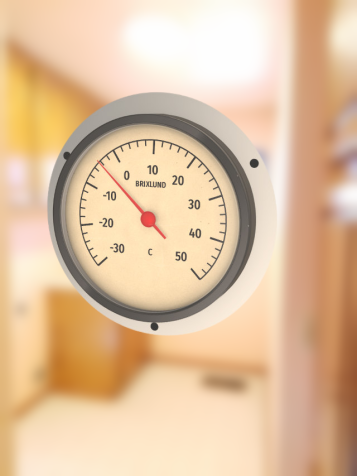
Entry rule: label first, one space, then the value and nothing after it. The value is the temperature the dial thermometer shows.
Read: -4 °C
